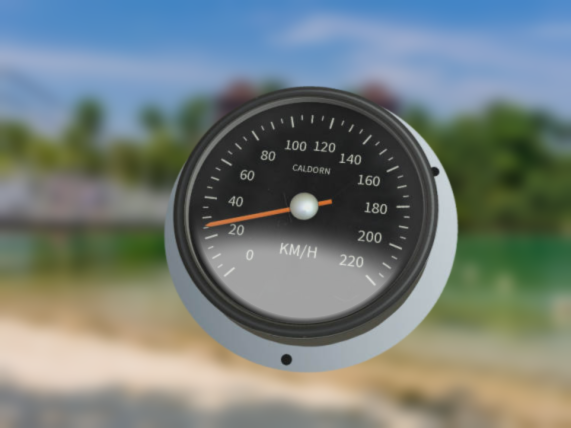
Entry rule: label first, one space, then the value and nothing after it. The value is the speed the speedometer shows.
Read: 25 km/h
